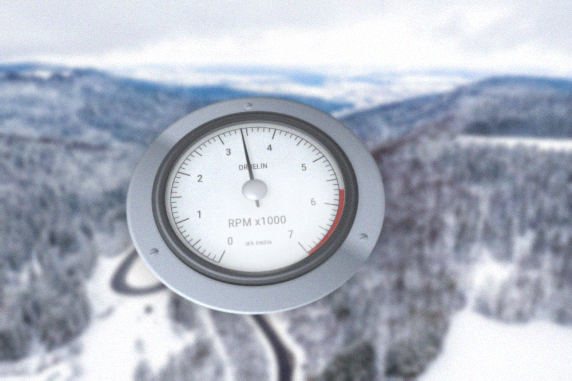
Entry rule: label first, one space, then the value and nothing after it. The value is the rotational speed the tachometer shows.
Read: 3400 rpm
